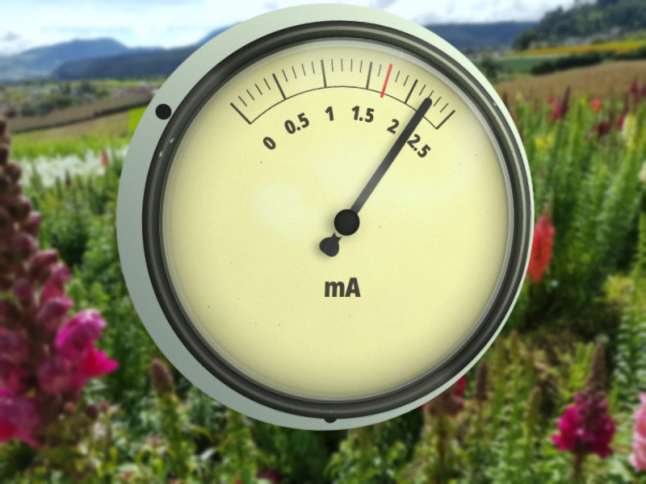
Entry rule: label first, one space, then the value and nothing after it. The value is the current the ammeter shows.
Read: 2.2 mA
